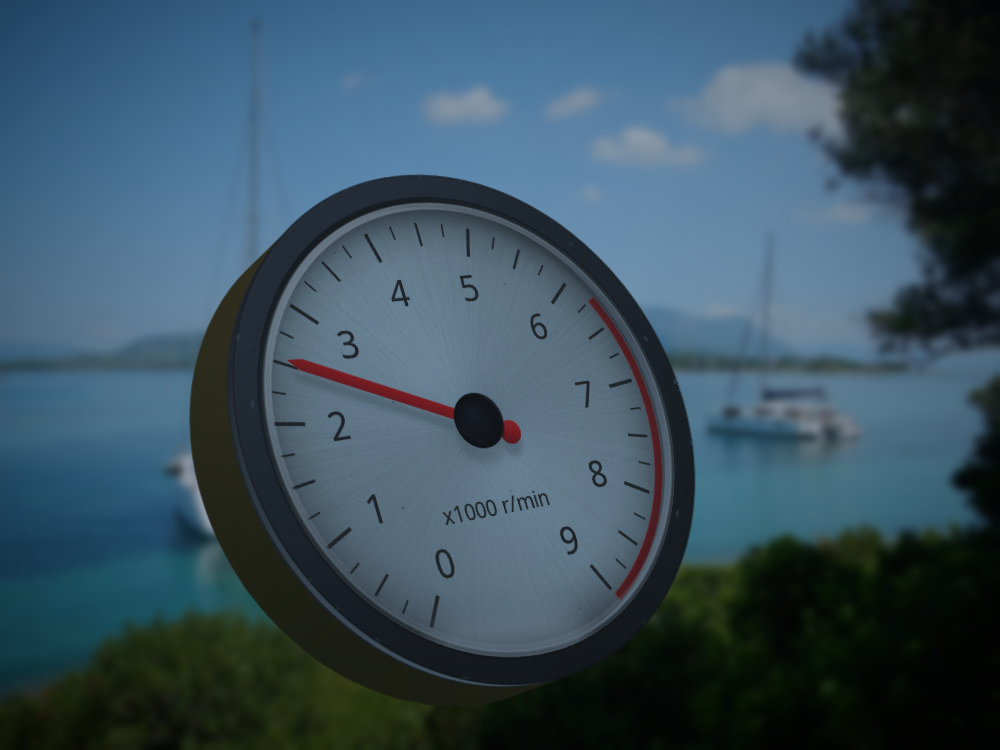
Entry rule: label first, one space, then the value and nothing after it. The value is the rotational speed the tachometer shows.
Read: 2500 rpm
